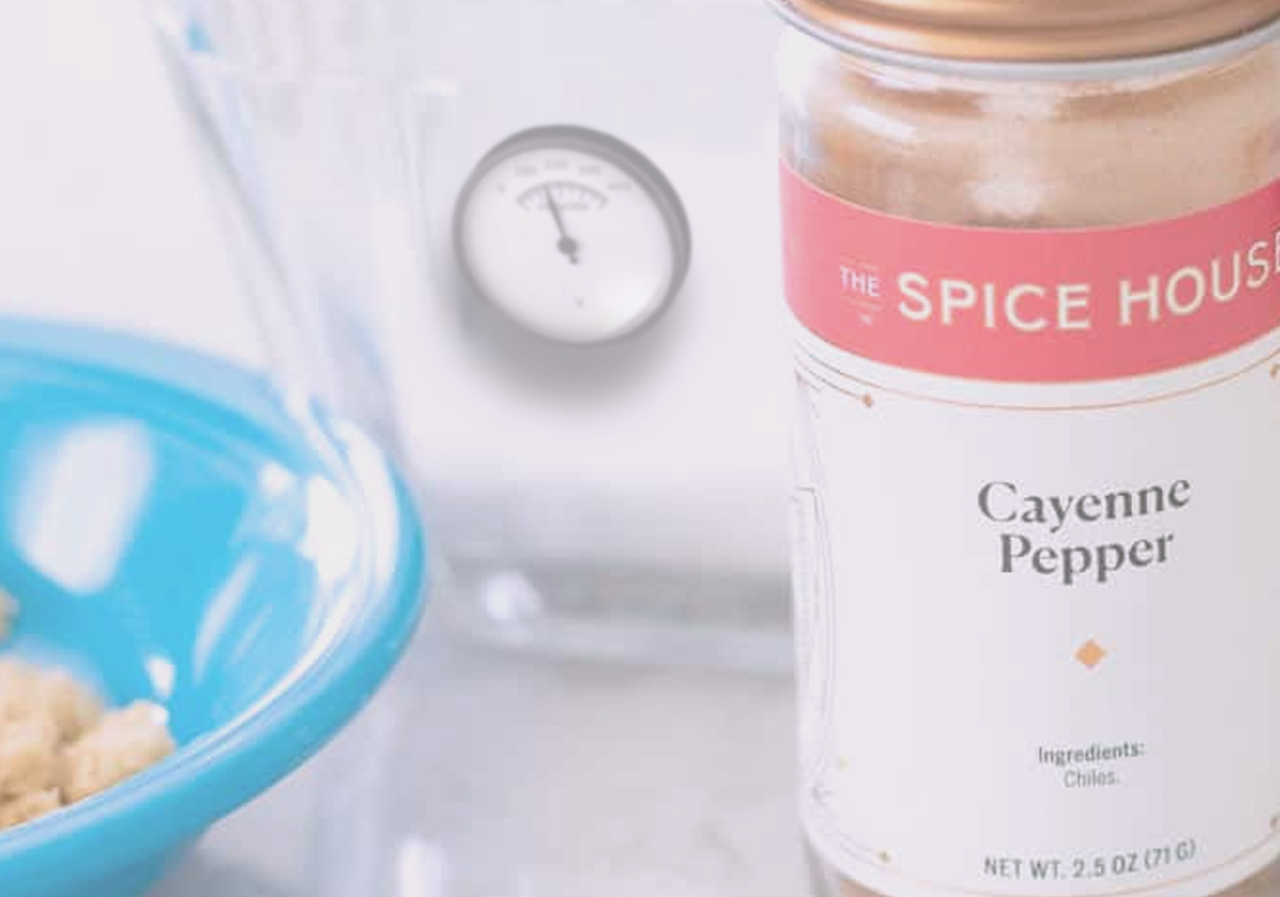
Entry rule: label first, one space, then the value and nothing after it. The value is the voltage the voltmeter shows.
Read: 150 V
